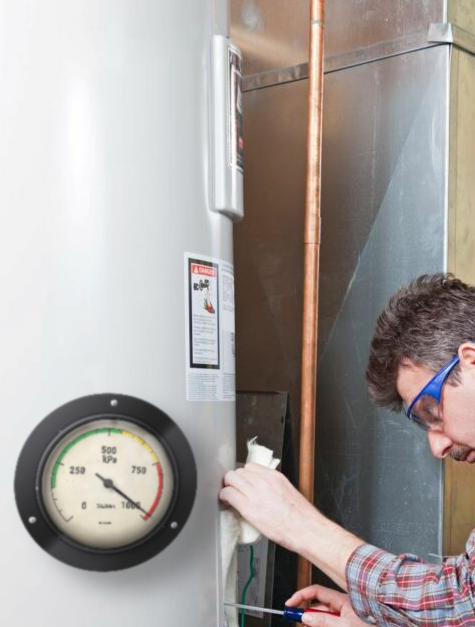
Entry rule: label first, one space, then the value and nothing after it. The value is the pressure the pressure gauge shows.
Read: 975 kPa
